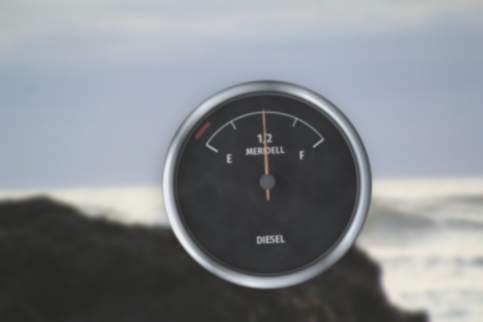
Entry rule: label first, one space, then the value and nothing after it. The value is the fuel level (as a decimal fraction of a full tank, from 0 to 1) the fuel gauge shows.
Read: 0.5
